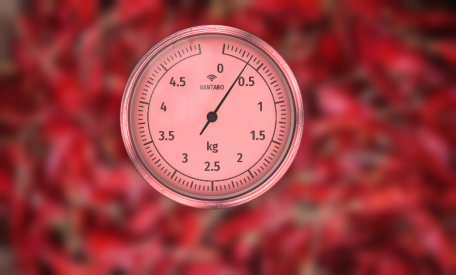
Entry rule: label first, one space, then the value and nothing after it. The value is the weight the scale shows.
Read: 0.35 kg
